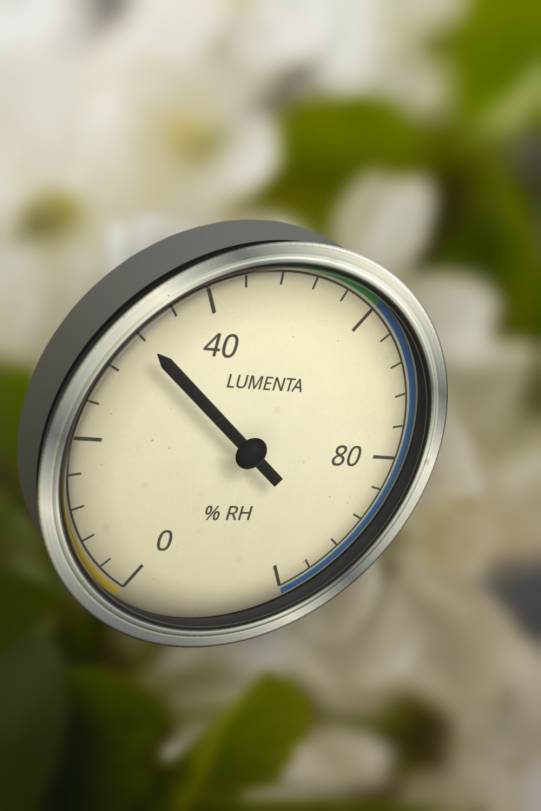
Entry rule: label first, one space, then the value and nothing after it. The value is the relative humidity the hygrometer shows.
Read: 32 %
